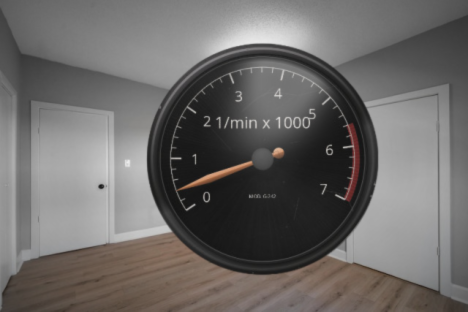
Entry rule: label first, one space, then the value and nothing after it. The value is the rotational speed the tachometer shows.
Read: 400 rpm
